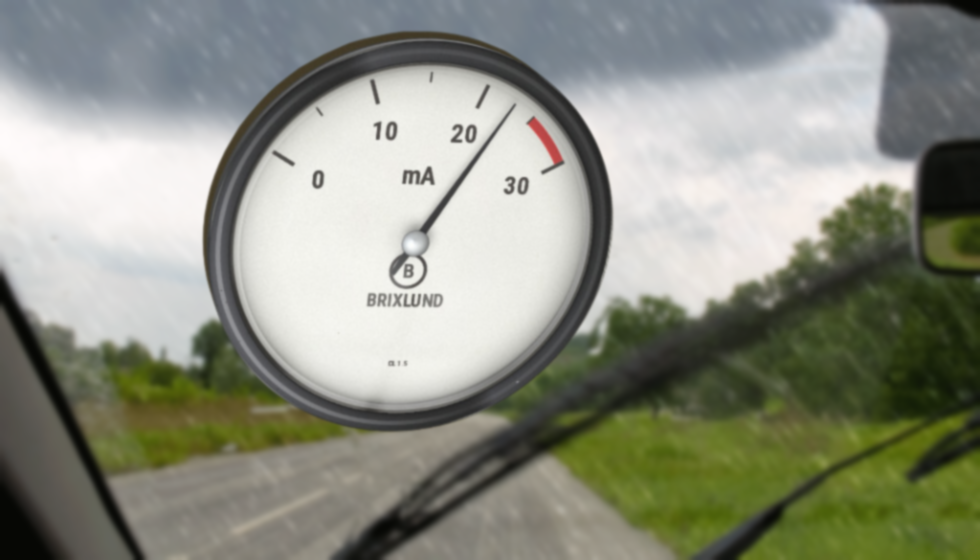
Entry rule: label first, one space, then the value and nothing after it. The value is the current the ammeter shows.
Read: 22.5 mA
